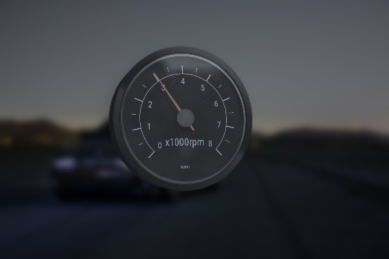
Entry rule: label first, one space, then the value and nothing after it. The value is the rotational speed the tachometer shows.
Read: 3000 rpm
